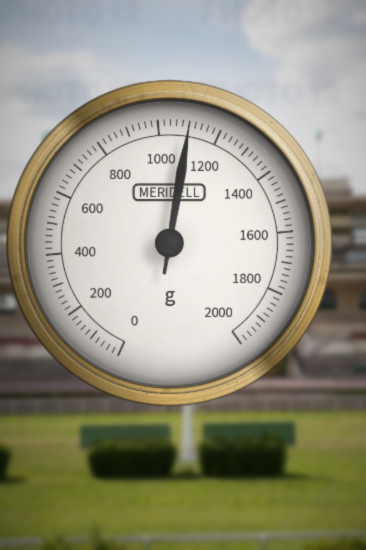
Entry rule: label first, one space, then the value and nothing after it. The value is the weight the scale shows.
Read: 1100 g
